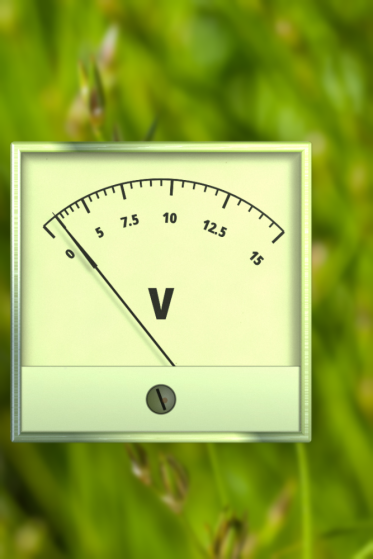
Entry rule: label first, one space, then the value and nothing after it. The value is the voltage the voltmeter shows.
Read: 2.5 V
